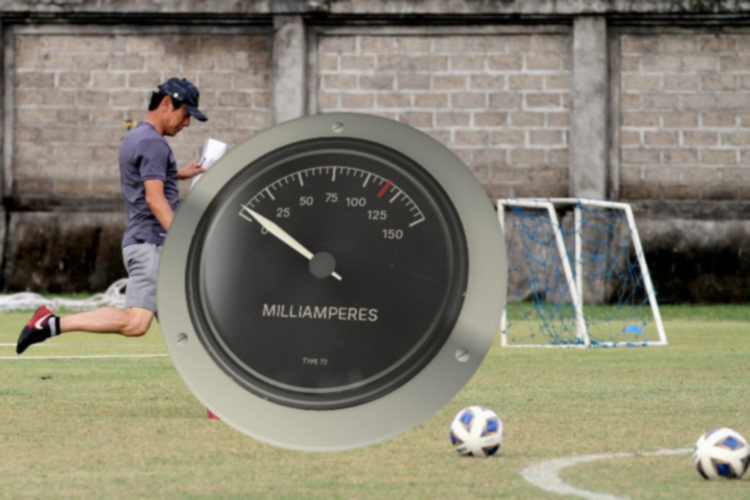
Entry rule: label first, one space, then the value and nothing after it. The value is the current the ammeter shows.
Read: 5 mA
